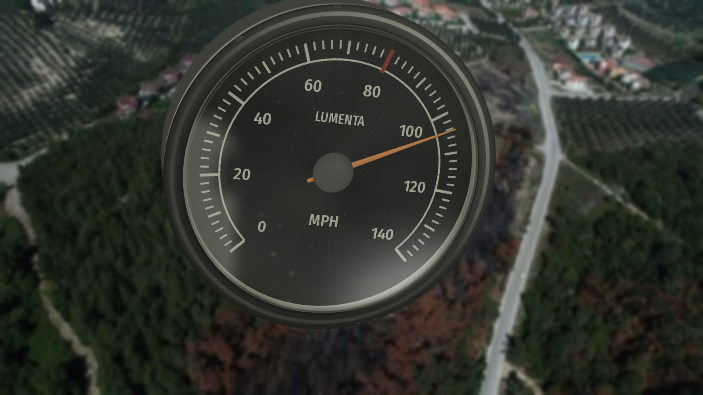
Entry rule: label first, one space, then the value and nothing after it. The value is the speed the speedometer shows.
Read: 104 mph
